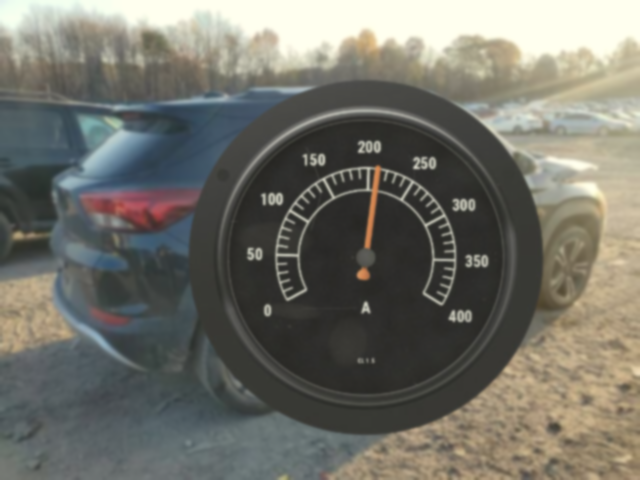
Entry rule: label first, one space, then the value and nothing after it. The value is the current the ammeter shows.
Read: 210 A
